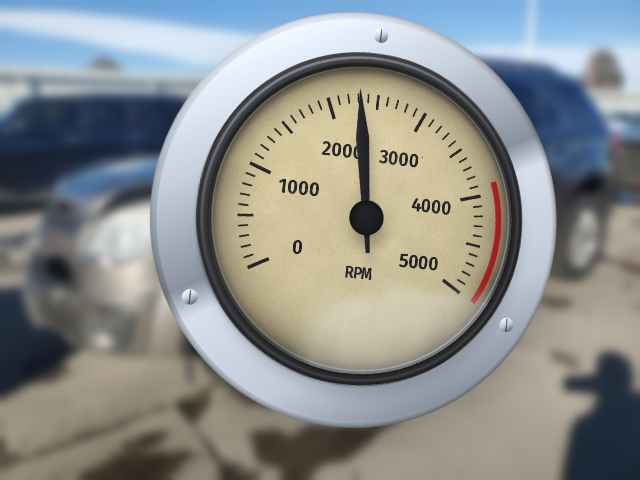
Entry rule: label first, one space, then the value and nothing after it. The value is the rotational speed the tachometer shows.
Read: 2300 rpm
